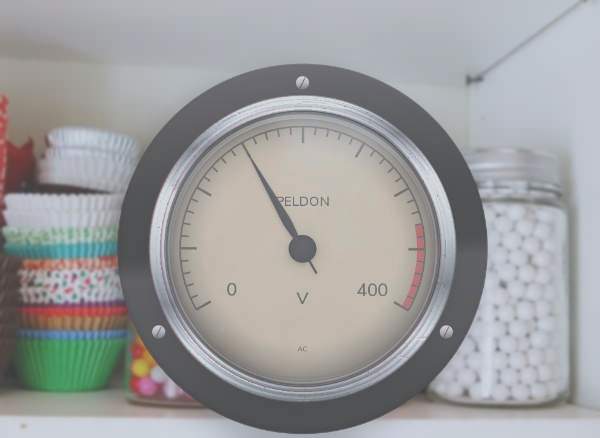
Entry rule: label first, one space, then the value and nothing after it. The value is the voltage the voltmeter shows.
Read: 150 V
